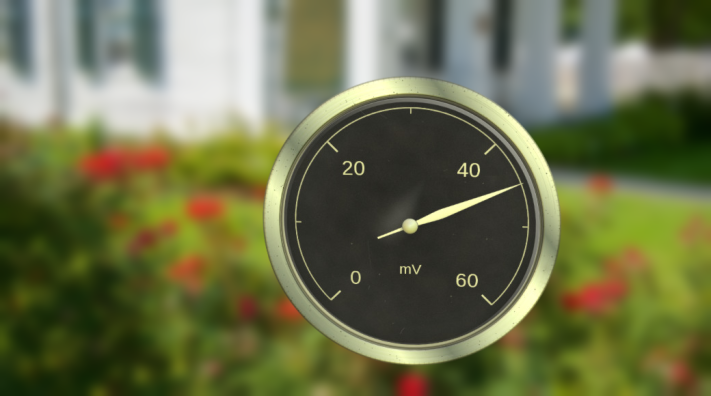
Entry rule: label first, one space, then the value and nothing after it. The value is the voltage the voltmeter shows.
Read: 45 mV
